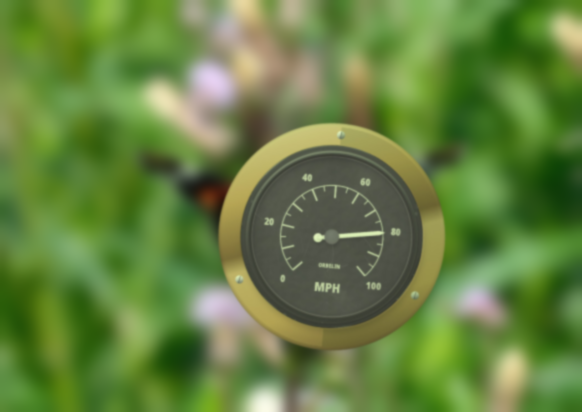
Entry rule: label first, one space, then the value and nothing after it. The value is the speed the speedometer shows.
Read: 80 mph
